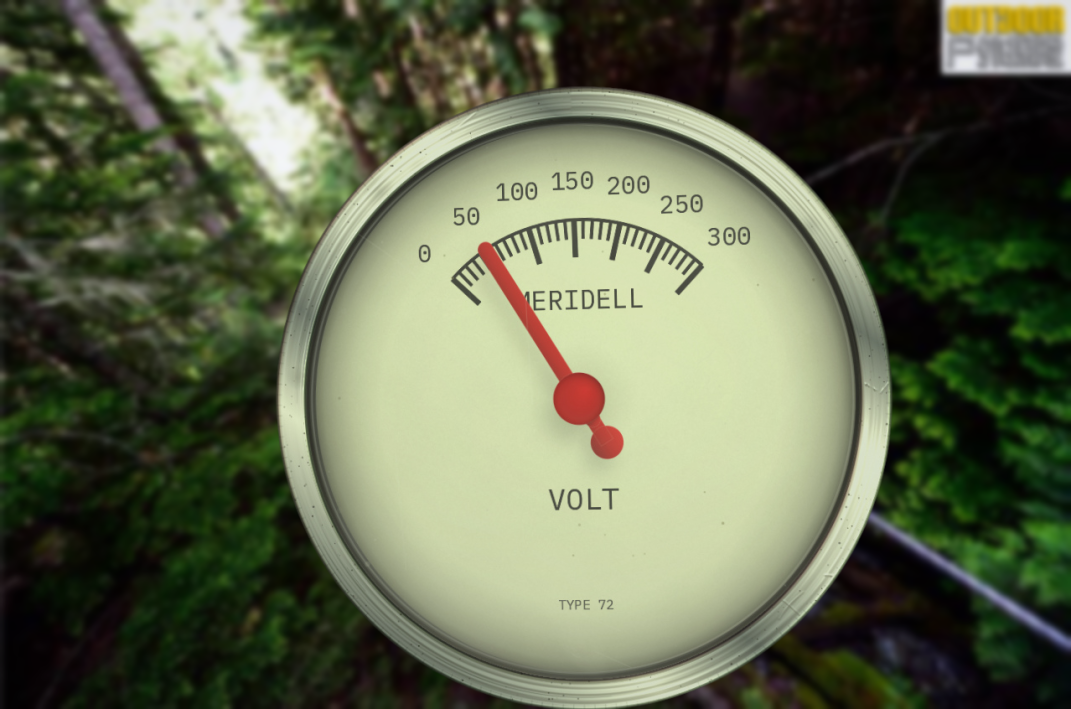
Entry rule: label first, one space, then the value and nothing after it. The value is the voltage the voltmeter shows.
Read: 50 V
